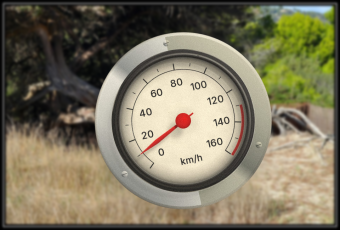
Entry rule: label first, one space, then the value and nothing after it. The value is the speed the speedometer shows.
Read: 10 km/h
